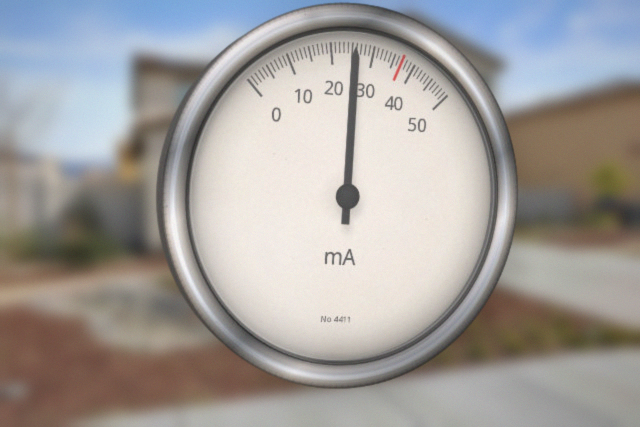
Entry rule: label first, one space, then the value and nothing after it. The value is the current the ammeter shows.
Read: 25 mA
